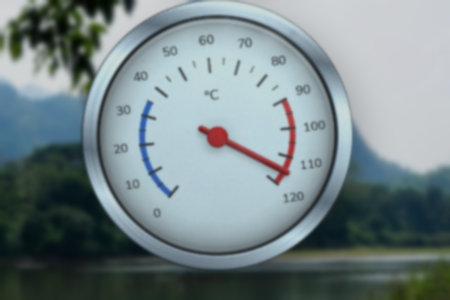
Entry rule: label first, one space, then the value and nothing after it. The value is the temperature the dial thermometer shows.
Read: 115 °C
